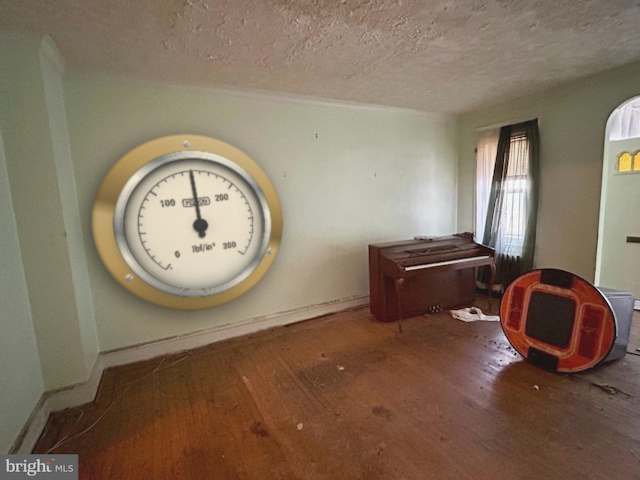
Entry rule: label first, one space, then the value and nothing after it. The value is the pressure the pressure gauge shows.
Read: 150 psi
